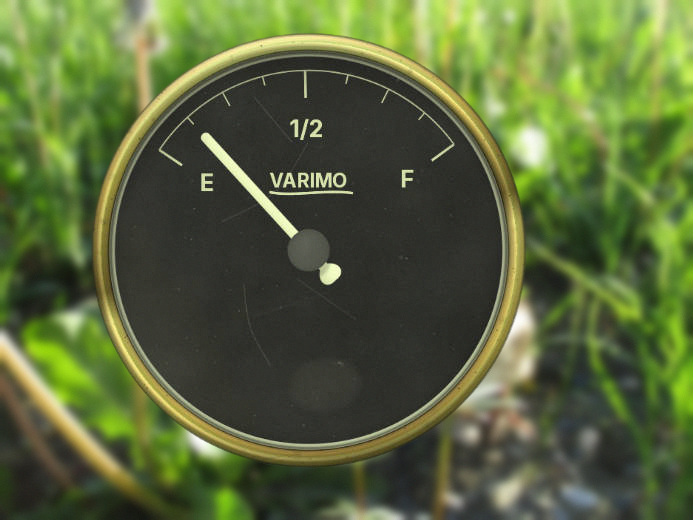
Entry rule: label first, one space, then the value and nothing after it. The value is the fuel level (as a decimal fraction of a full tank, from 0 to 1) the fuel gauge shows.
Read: 0.125
